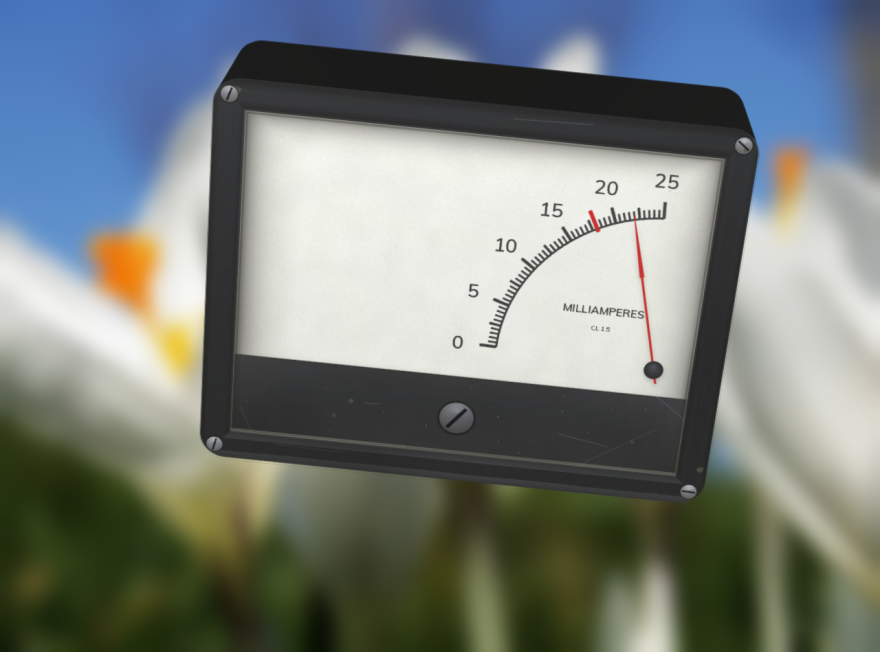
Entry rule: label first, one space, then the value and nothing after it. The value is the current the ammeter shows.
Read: 22 mA
